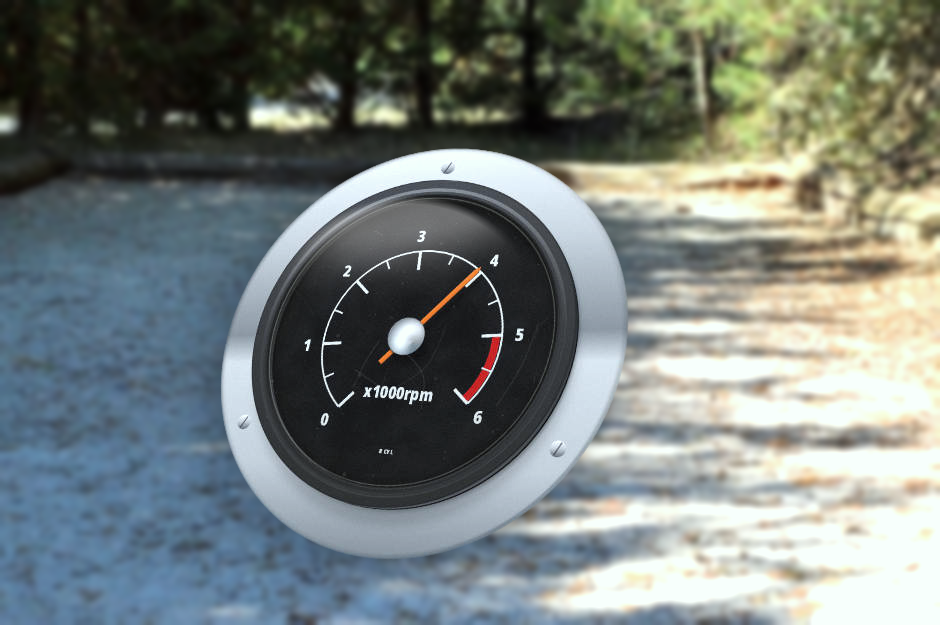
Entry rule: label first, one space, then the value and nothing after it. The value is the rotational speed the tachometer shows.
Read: 4000 rpm
